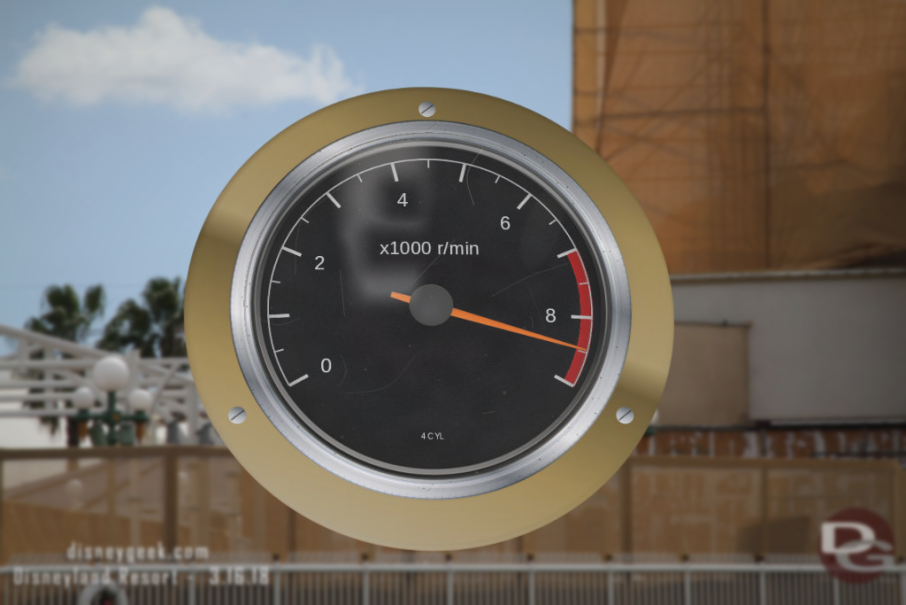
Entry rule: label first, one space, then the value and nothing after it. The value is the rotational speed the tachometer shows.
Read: 8500 rpm
